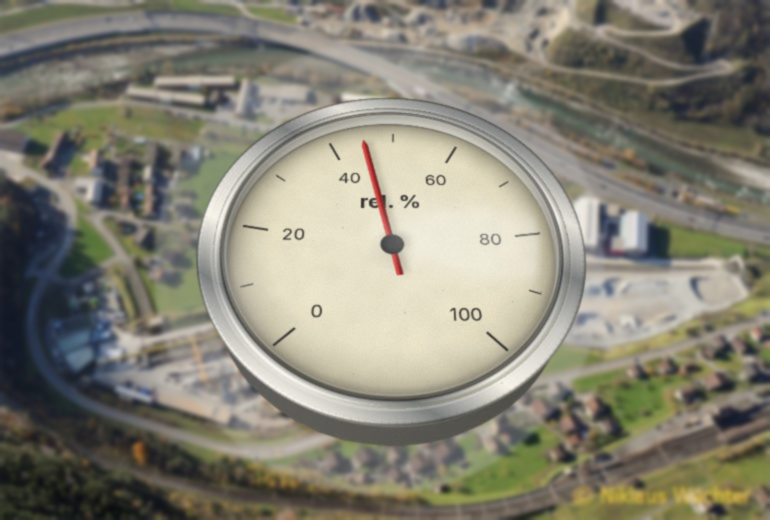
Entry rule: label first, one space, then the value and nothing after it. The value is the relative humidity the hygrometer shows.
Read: 45 %
